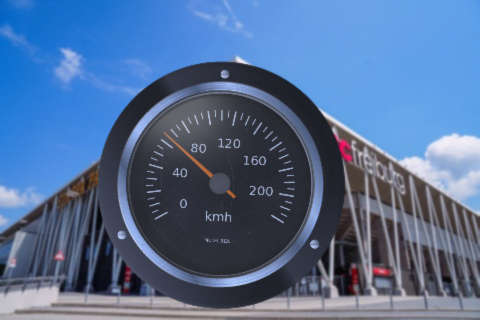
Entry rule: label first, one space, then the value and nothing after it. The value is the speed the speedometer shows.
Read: 65 km/h
